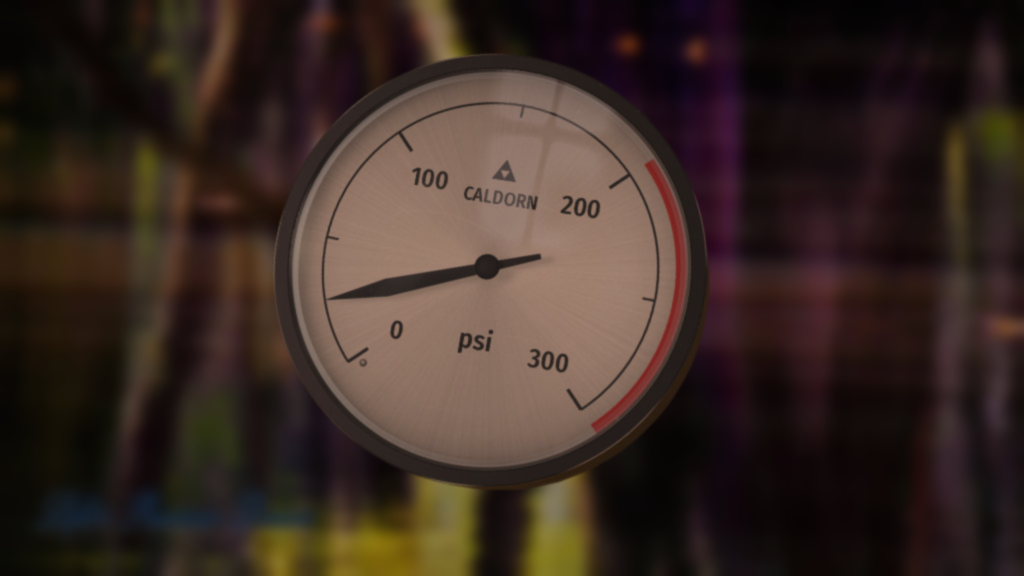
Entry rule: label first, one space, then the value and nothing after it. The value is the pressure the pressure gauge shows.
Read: 25 psi
